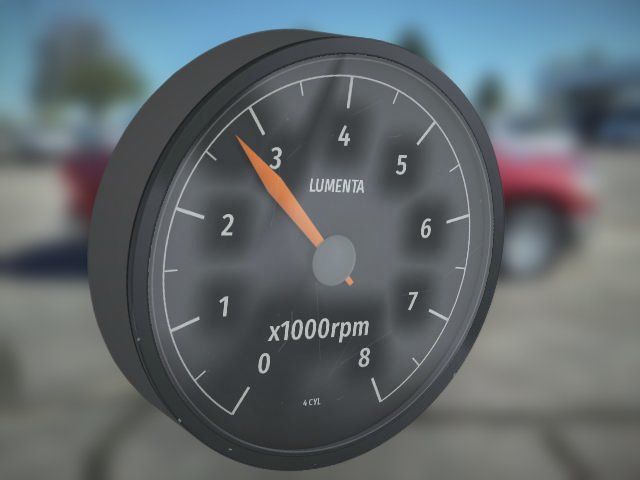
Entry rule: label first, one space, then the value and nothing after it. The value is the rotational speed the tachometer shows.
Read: 2750 rpm
